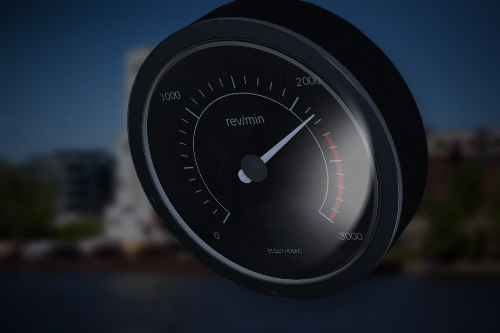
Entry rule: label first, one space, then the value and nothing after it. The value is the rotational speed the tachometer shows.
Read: 2150 rpm
